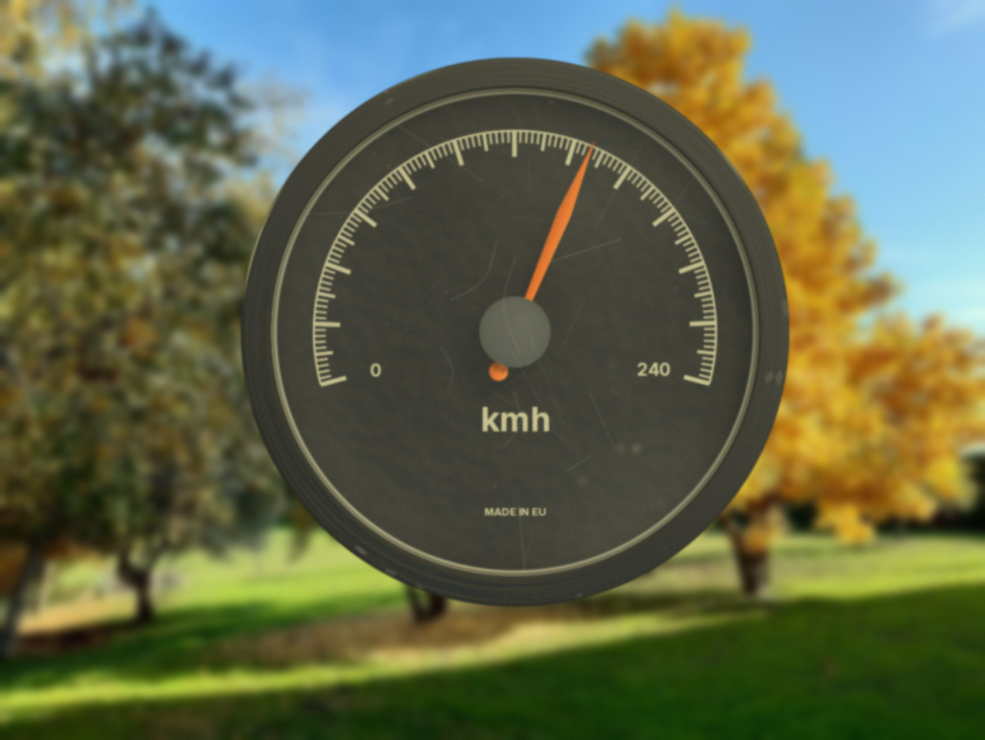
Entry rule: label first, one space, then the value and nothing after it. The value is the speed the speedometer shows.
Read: 146 km/h
